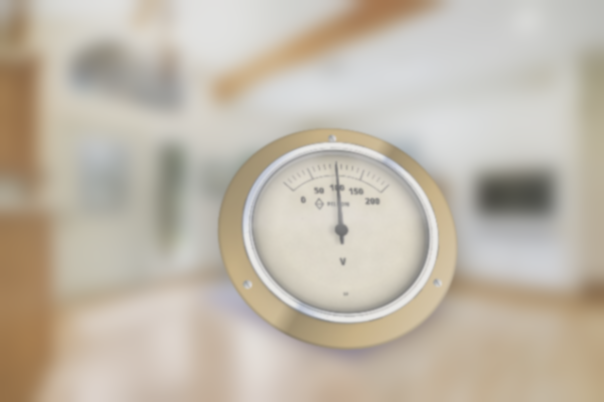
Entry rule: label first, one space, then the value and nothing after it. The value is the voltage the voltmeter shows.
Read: 100 V
